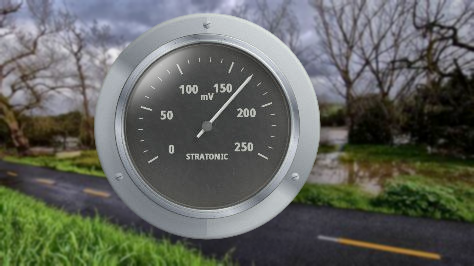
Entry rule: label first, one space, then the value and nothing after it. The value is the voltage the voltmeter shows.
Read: 170 mV
